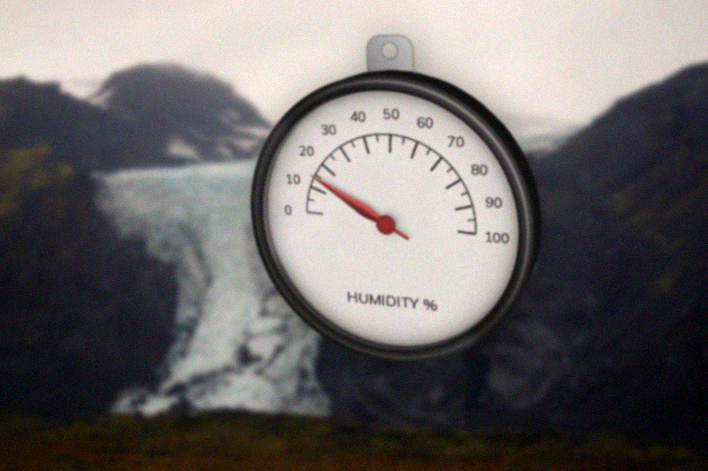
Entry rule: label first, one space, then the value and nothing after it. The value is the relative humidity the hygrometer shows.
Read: 15 %
